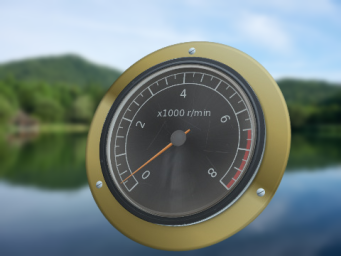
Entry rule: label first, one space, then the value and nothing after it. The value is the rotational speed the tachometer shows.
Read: 250 rpm
